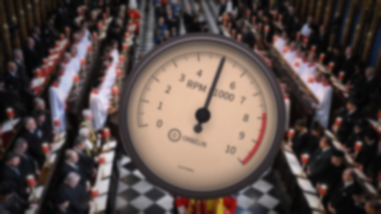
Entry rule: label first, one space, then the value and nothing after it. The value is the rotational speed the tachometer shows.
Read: 5000 rpm
